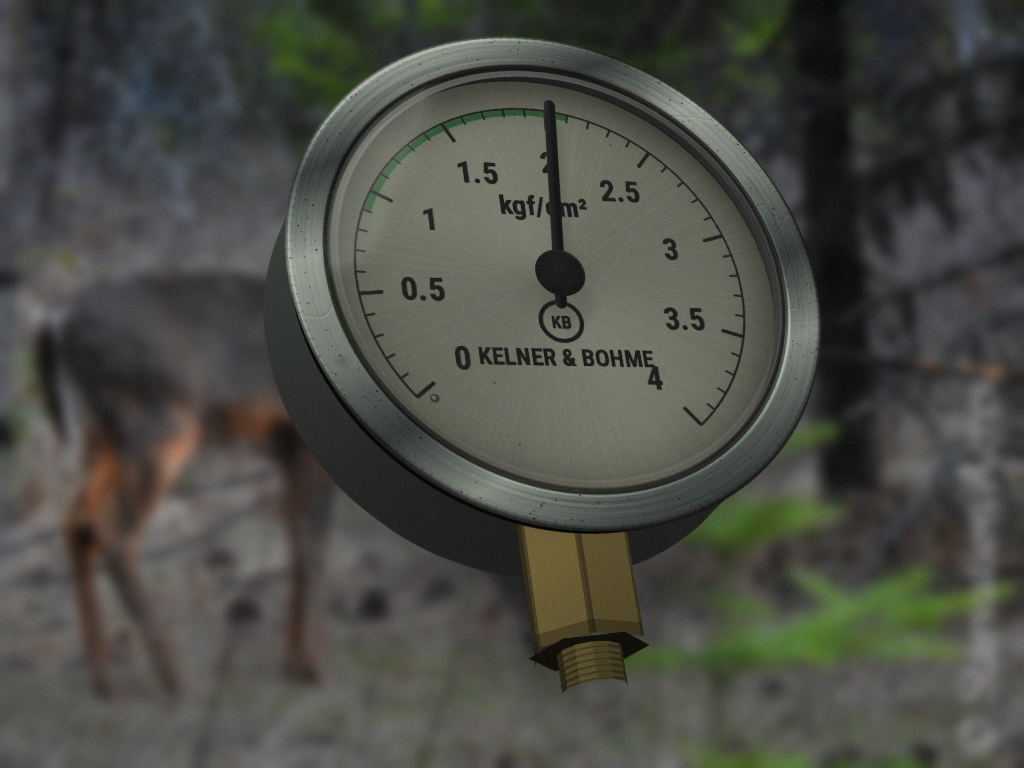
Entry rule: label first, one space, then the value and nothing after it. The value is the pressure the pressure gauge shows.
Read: 2 kg/cm²
